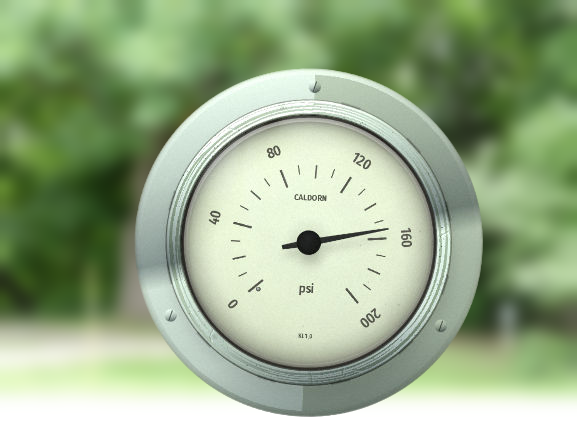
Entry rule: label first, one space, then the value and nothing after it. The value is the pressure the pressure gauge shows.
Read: 155 psi
